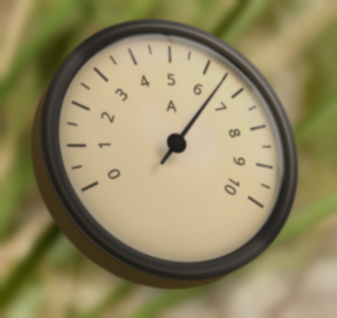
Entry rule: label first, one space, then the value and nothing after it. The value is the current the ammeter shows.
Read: 6.5 A
